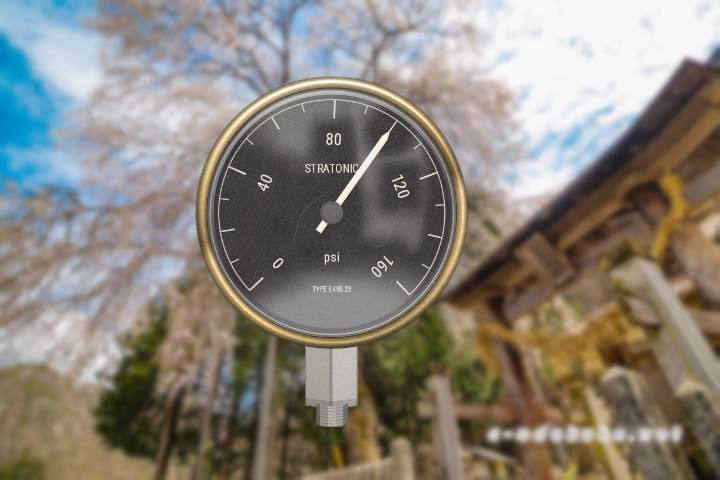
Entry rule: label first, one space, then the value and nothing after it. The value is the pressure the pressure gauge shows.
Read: 100 psi
